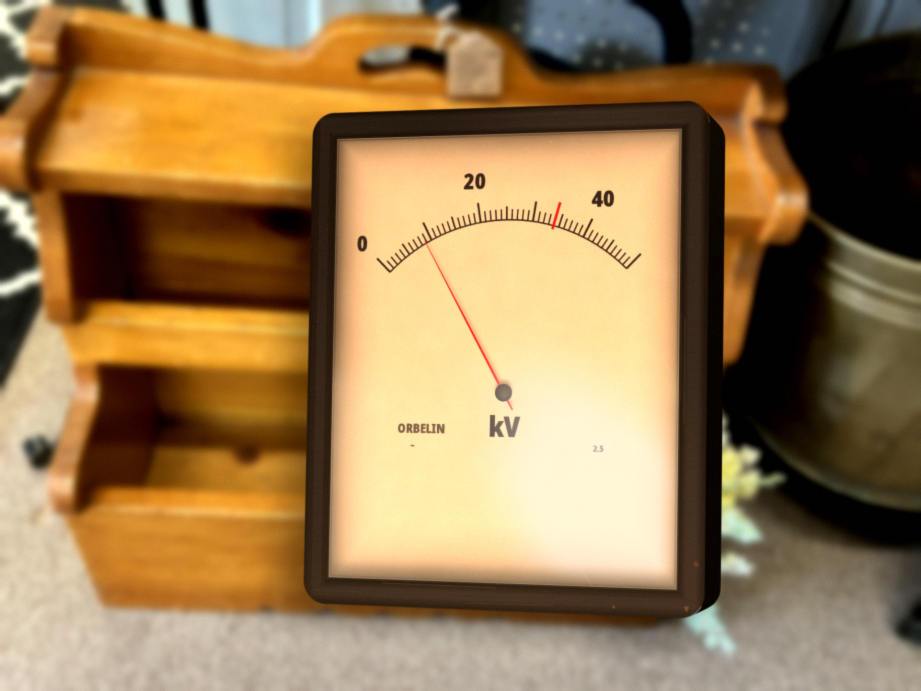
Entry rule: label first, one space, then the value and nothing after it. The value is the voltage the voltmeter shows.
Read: 9 kV
